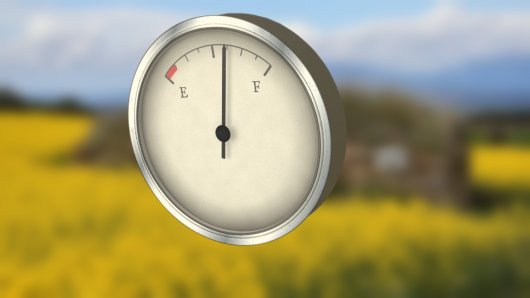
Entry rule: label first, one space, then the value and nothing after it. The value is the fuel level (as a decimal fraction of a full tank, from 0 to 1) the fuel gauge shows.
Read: 0.625
